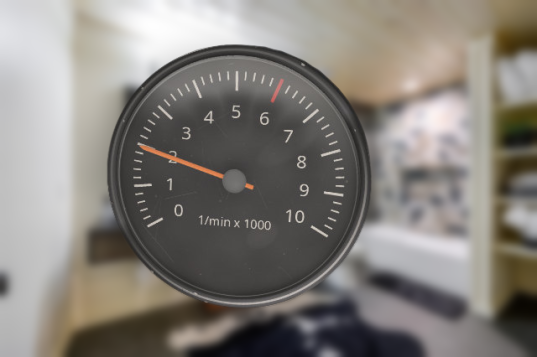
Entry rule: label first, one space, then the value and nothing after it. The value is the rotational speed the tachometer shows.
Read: 2000 rpm
